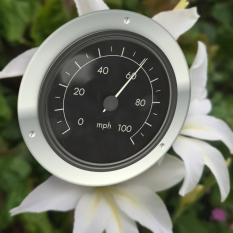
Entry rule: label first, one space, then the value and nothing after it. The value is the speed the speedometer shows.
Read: 60 mph
